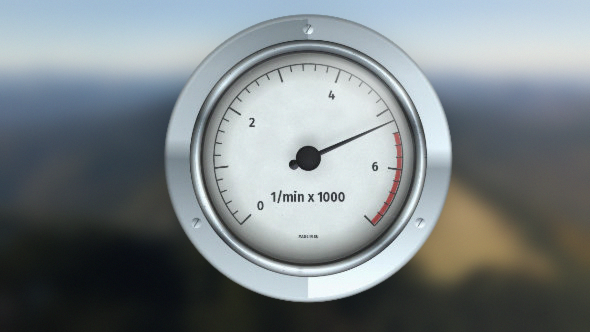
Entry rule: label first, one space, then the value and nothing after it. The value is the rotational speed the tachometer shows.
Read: 5200 rpm
